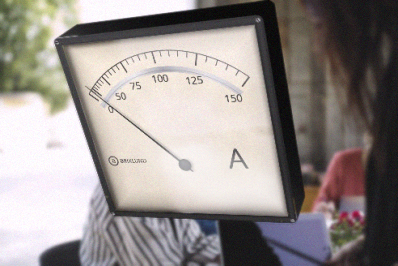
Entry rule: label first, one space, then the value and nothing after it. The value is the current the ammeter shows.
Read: 25 A
